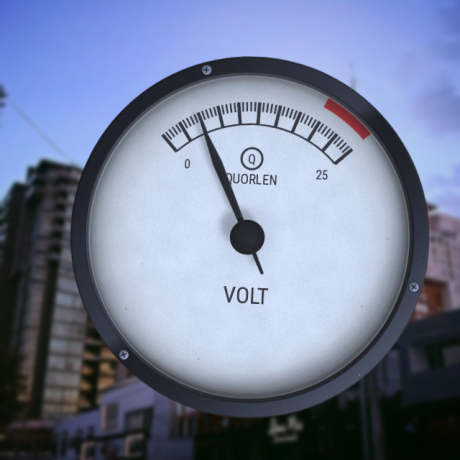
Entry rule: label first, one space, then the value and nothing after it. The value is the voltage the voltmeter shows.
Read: 5 V
